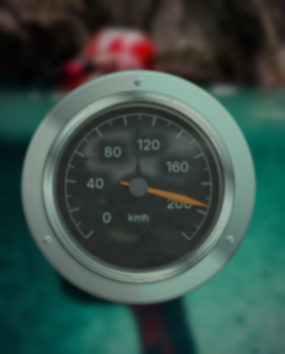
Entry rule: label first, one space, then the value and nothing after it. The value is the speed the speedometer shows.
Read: 195 km/h
